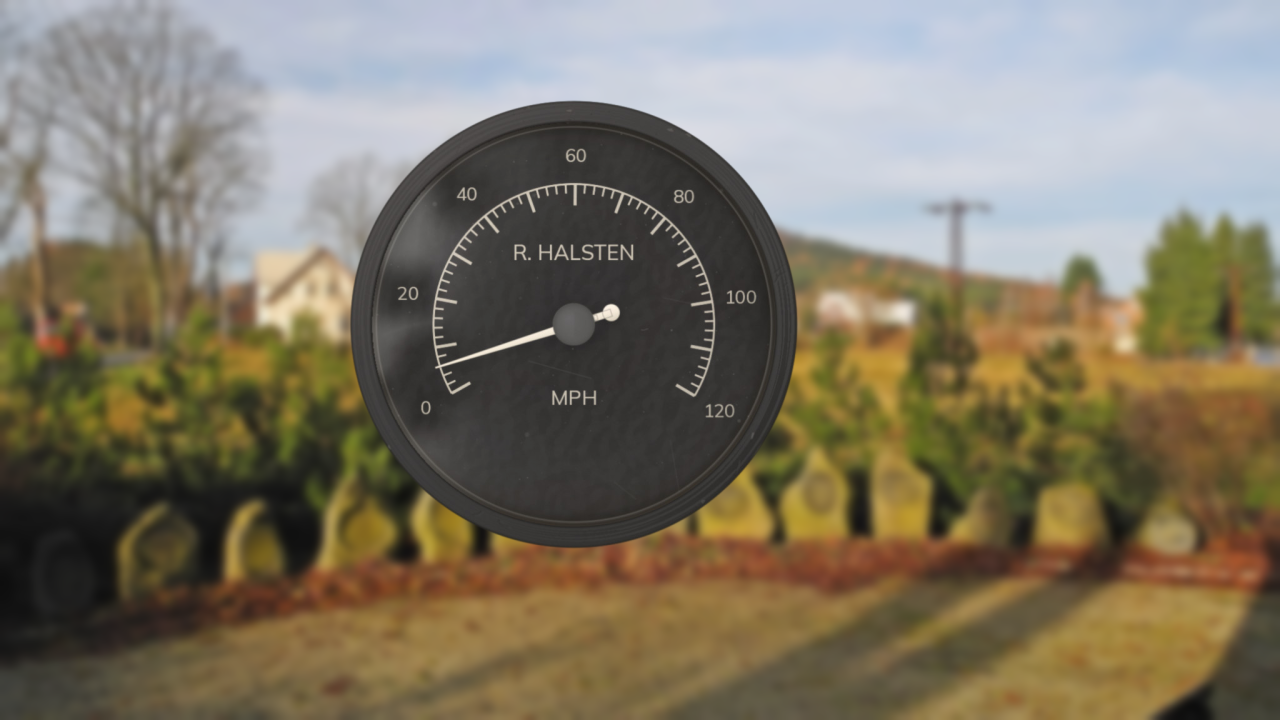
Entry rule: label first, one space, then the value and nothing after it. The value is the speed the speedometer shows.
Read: 6 mph
